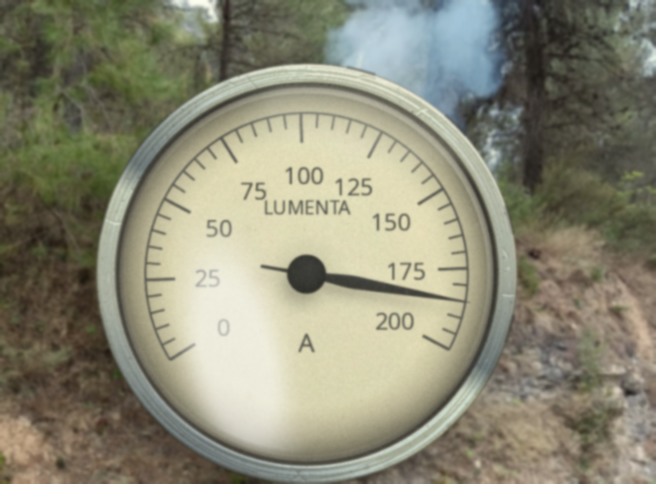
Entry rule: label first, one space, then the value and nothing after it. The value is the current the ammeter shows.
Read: 185 A
